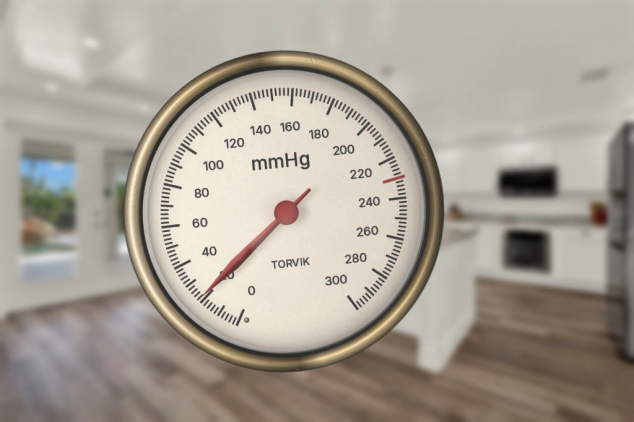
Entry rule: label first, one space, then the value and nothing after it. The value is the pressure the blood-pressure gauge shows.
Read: 22 mmHg
